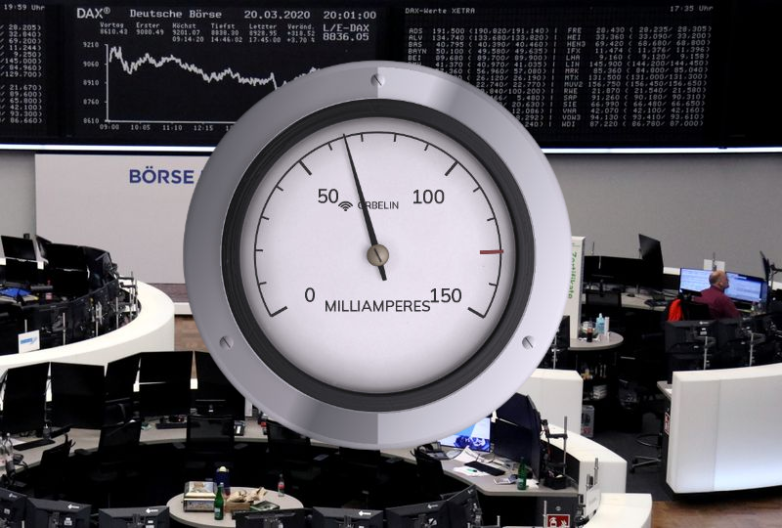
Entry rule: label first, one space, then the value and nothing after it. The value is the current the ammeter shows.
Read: 65 mA
